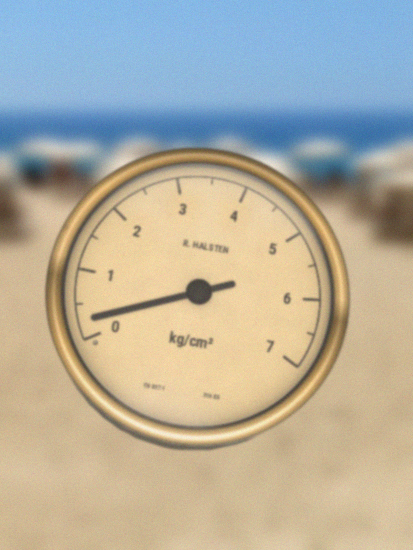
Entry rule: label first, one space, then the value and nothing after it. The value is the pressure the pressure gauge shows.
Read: 0.25 kg/cm²
